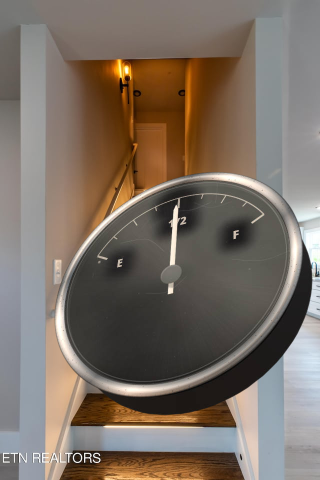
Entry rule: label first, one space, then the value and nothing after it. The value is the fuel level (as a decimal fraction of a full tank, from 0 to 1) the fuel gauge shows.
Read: 0.5
